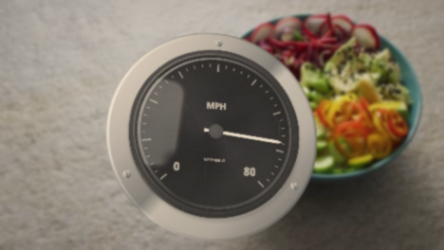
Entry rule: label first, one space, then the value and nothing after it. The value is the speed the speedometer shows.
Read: 68 mph
